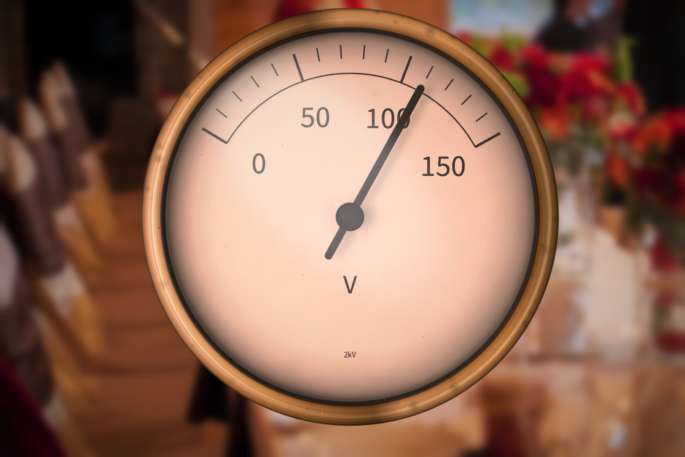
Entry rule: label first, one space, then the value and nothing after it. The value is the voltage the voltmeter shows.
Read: 110 V
